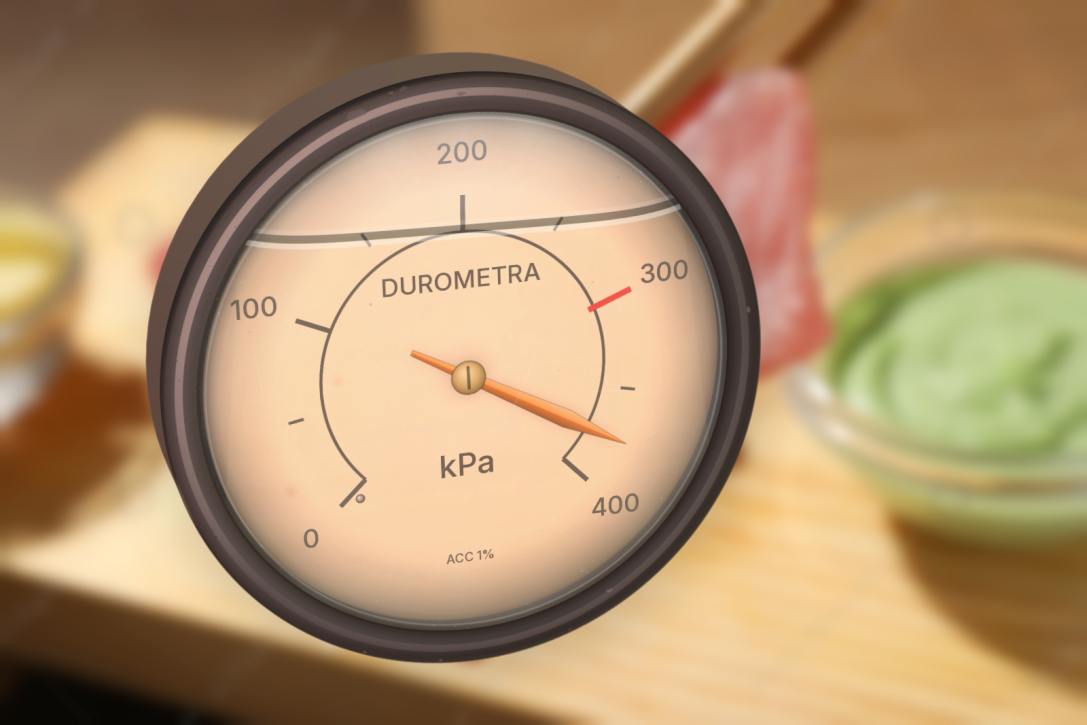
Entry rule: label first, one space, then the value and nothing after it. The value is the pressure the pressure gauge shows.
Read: 375 kPa
